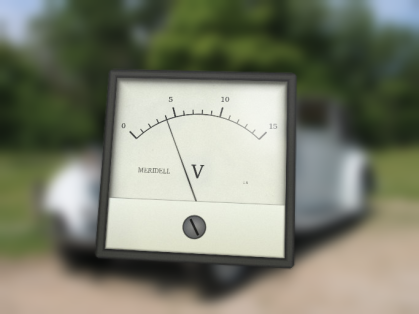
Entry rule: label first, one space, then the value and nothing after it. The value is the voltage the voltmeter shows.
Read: 4 V
